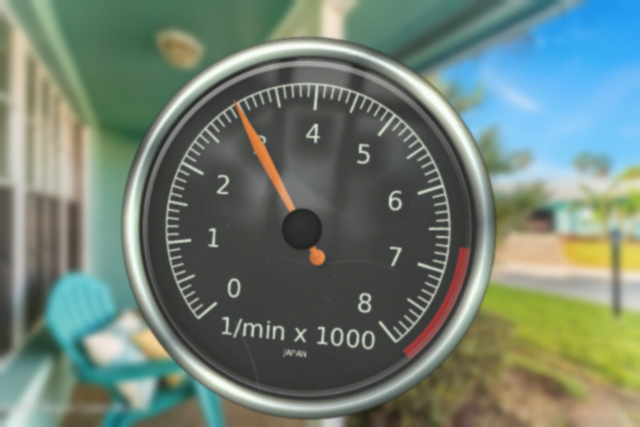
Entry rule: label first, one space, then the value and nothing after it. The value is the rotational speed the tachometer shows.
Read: 3000 rpm
